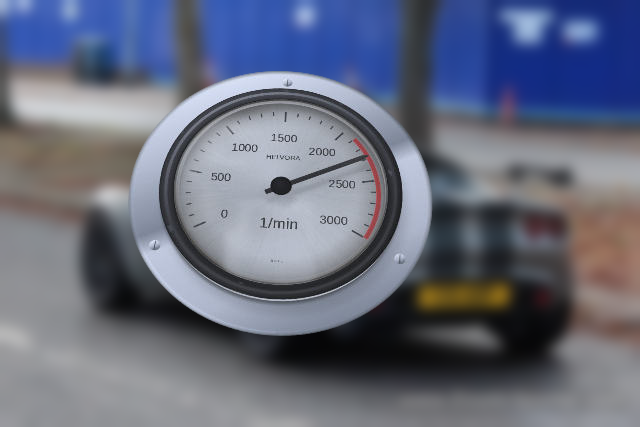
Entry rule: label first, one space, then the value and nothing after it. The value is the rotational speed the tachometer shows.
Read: 2300 rpm
